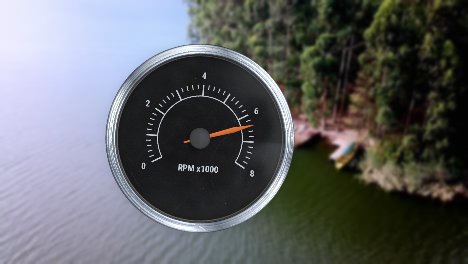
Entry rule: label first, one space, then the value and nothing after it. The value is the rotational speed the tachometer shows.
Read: 6400 rpm
